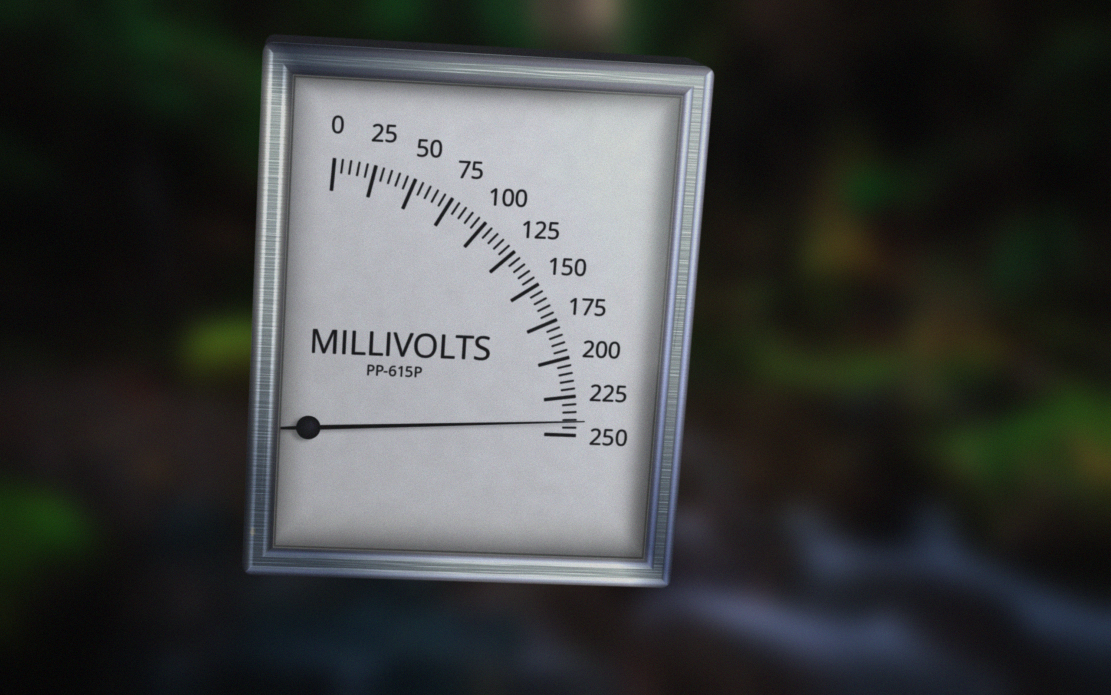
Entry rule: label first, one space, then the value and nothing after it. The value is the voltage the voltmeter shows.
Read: 240 mV
